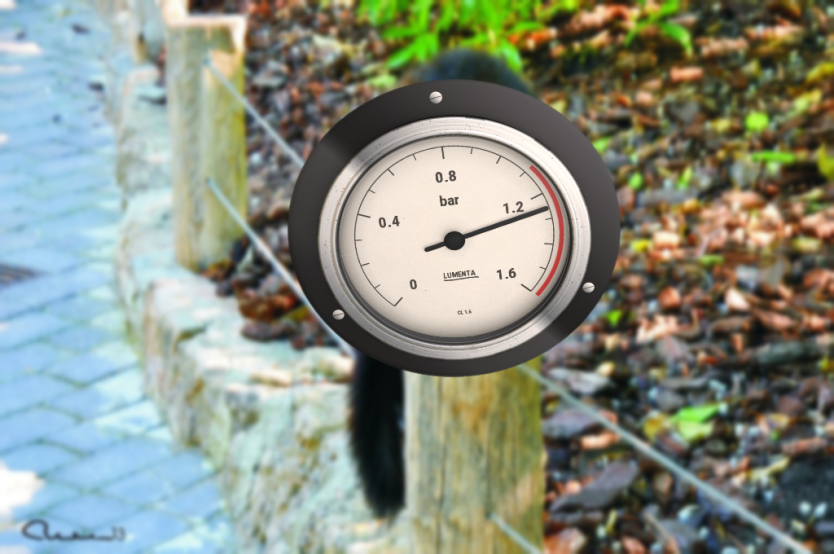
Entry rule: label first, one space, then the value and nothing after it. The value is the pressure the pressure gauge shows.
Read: 1.25 bar
